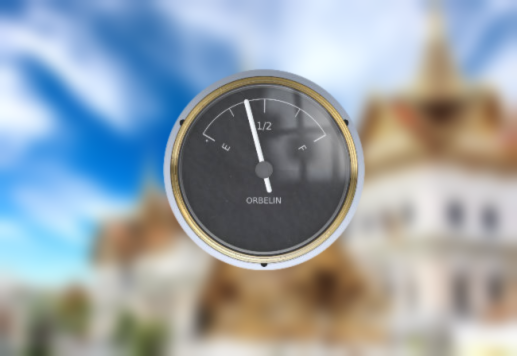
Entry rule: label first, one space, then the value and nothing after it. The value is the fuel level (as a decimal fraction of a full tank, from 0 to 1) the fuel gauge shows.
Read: 0.375
